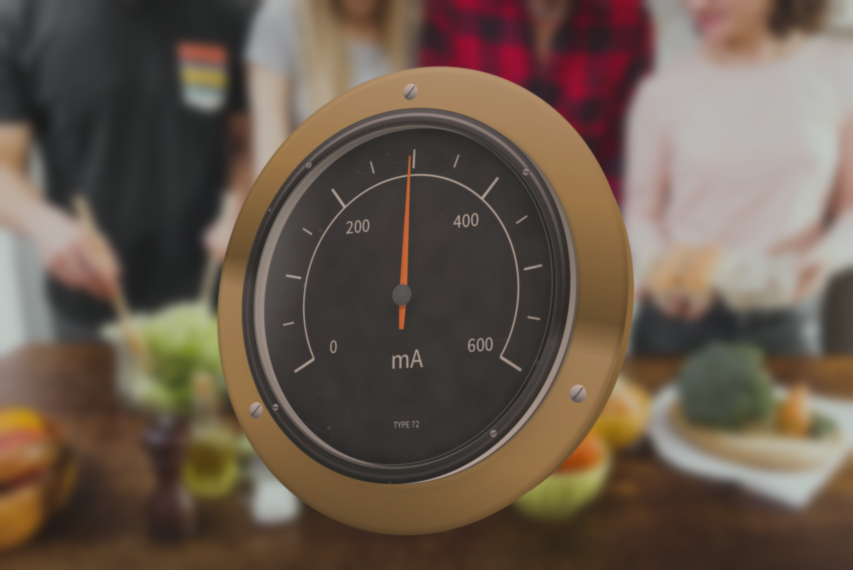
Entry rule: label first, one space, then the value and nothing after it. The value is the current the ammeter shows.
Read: 300 mA
